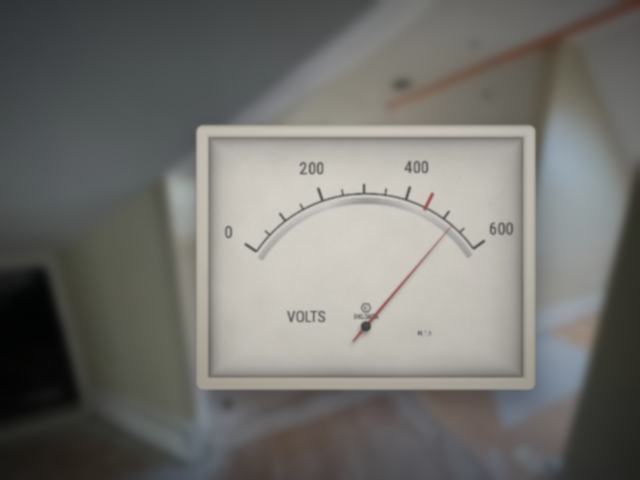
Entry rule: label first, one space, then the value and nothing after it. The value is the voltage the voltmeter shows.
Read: 525 V
